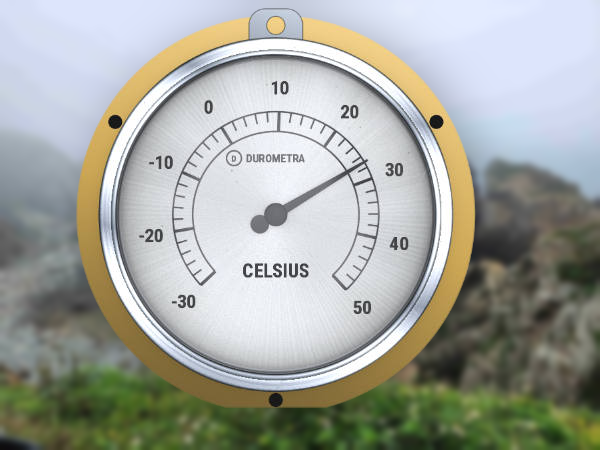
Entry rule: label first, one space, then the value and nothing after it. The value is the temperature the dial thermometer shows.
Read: 27 °C
